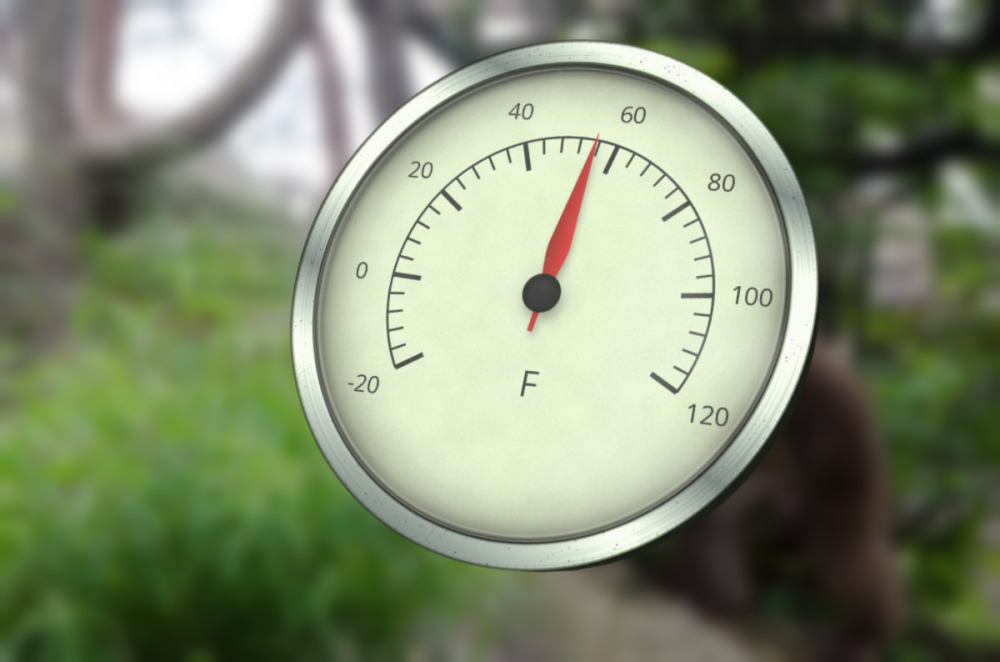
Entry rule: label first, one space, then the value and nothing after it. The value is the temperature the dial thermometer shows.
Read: 56 °F
